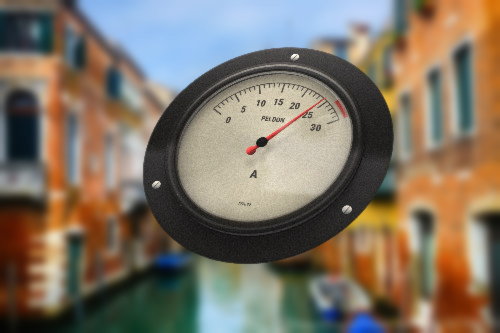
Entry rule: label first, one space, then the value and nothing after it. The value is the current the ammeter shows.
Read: 25 A
